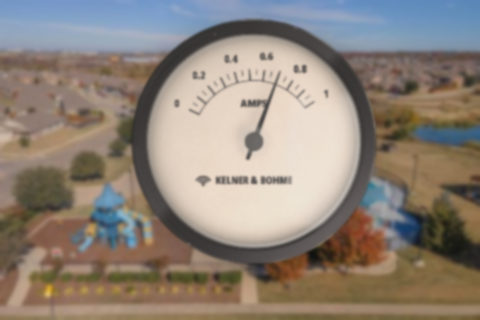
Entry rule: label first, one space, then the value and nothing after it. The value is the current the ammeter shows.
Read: 0.7 A
